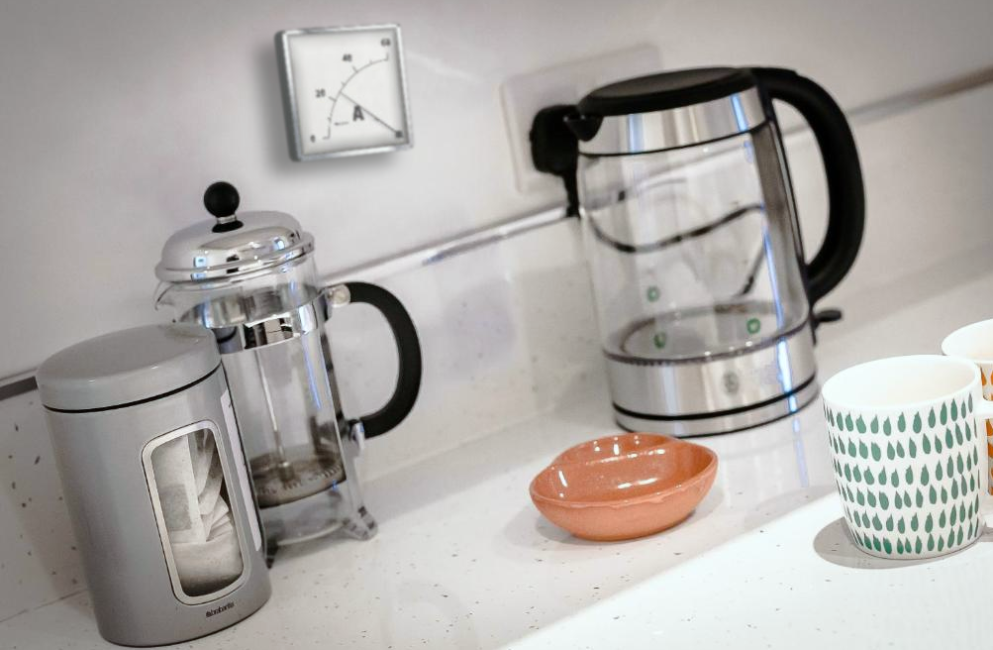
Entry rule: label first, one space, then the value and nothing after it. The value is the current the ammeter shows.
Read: 25 A
